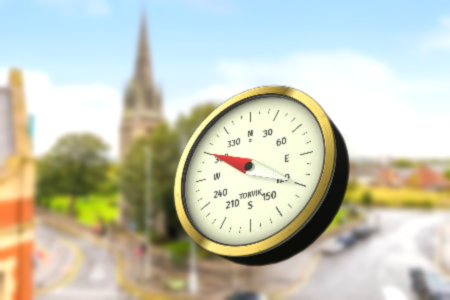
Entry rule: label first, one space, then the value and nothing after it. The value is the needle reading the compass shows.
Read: 300 °
